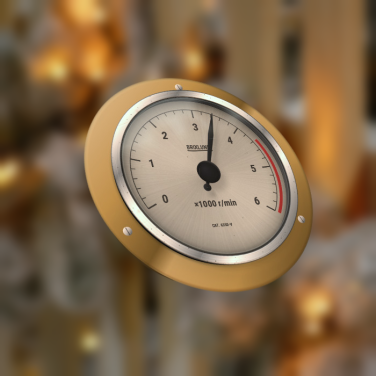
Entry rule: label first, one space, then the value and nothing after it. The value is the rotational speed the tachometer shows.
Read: 3400 rpm
